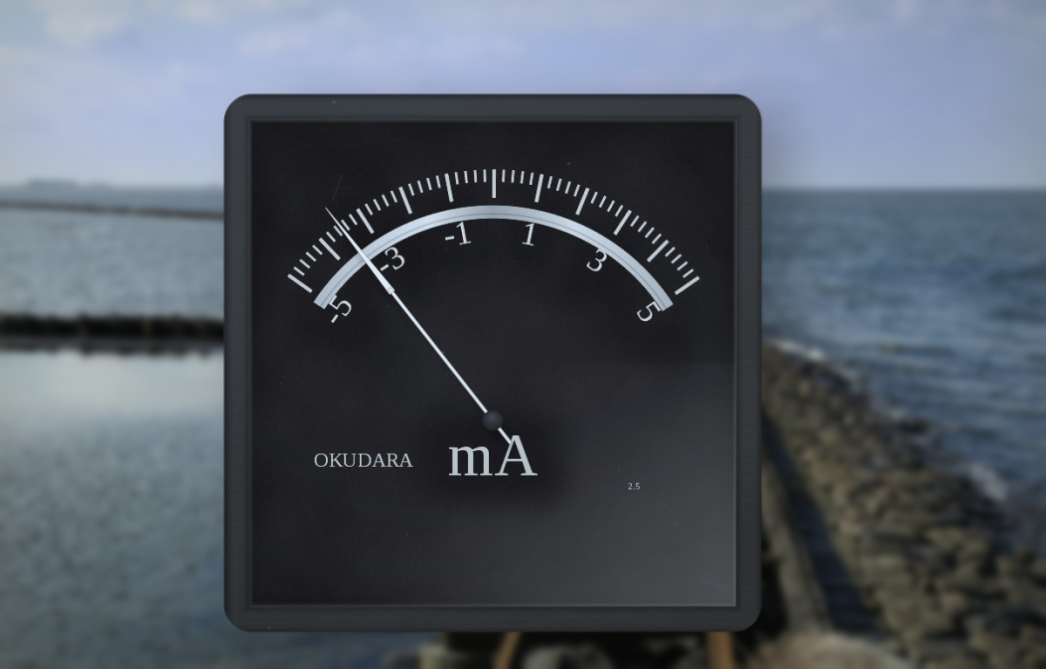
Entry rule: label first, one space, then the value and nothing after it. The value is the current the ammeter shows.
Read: -3.5 mA
